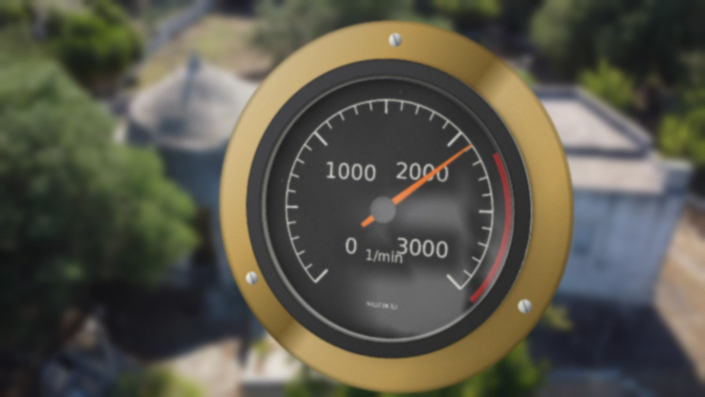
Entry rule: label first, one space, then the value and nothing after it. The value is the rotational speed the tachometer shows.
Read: 2100 rpm
